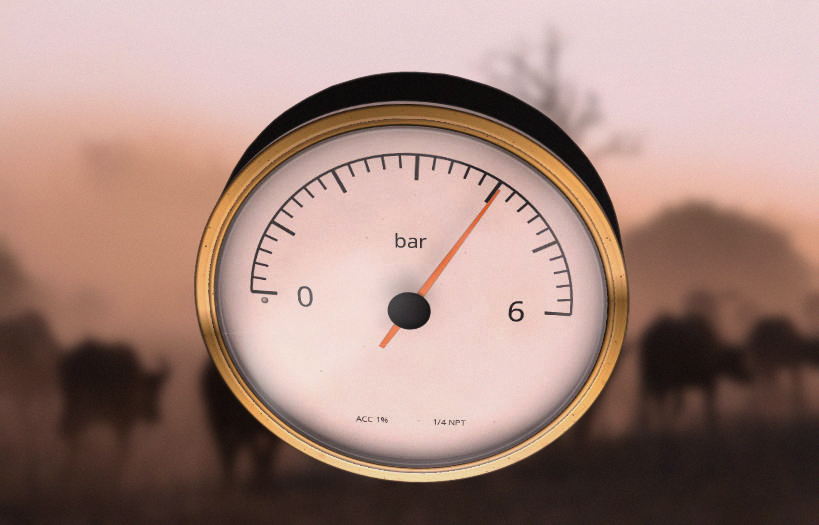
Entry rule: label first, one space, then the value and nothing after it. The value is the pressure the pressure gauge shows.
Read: 4 bar
